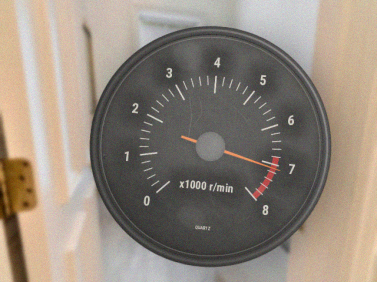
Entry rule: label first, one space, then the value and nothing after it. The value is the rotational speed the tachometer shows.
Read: 7100 rpm
